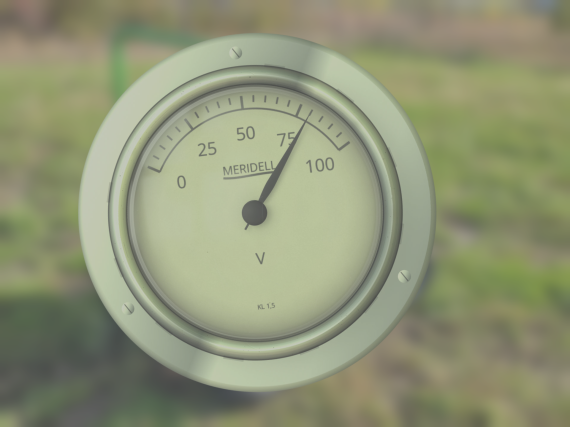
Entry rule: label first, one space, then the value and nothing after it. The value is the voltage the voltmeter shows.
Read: 80 V
